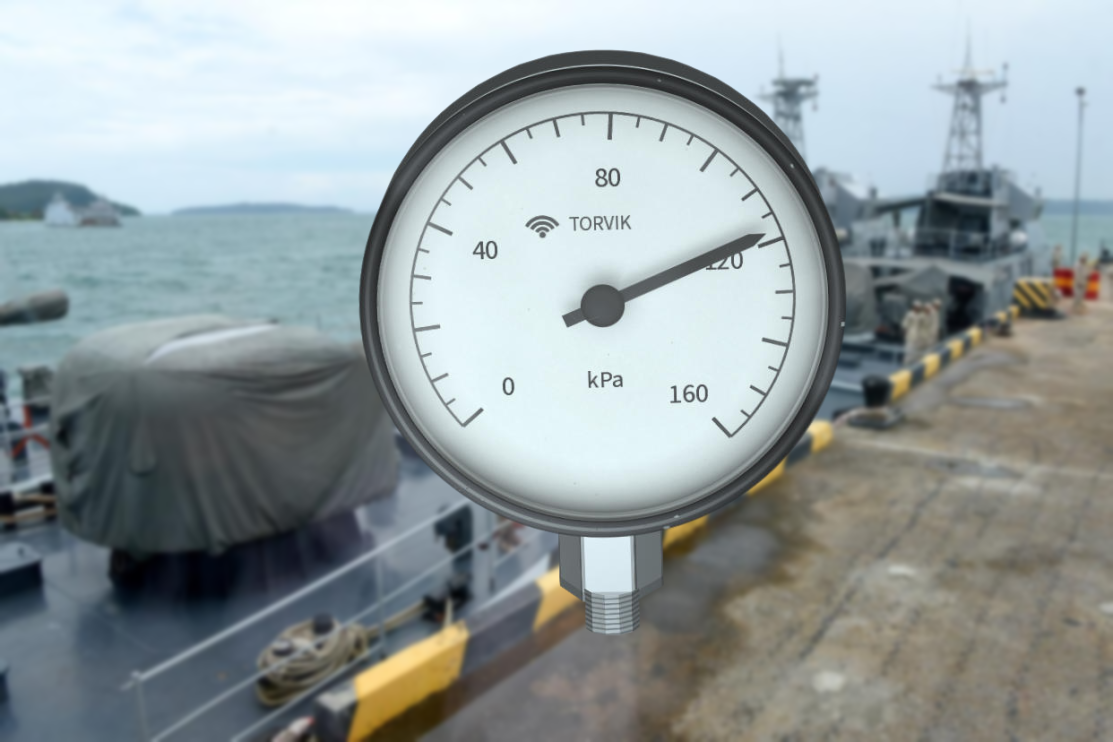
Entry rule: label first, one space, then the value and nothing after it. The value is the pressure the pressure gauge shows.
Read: 117.5 kPa
